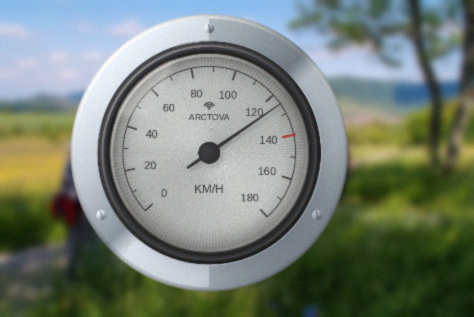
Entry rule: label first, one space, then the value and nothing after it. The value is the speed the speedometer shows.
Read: 125 km/h
